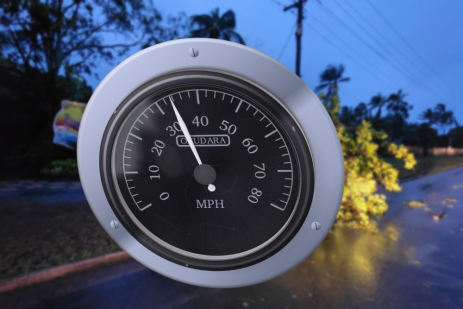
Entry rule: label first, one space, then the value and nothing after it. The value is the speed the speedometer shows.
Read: 34 mph
